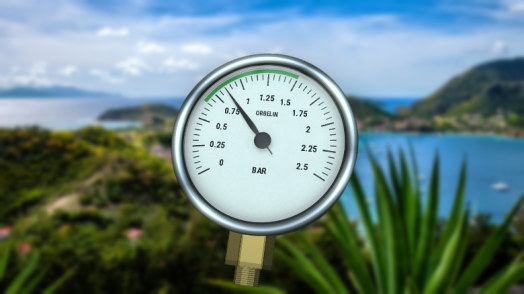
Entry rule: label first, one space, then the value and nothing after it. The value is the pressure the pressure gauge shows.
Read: 0.85 bar
